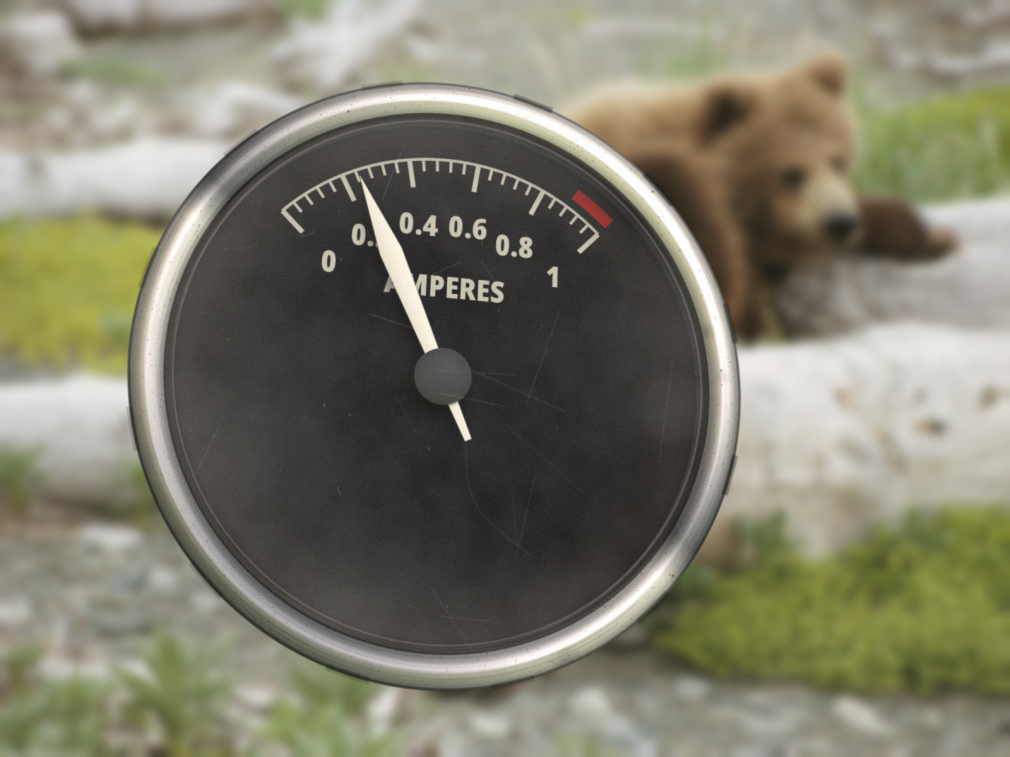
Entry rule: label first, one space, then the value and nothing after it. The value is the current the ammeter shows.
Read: 0.24 A
